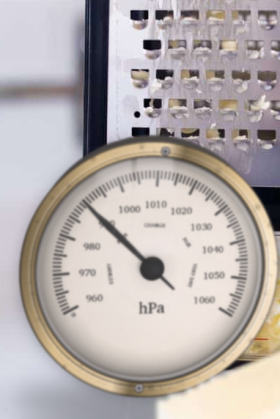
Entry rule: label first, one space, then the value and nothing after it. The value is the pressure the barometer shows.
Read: 990 hPa
